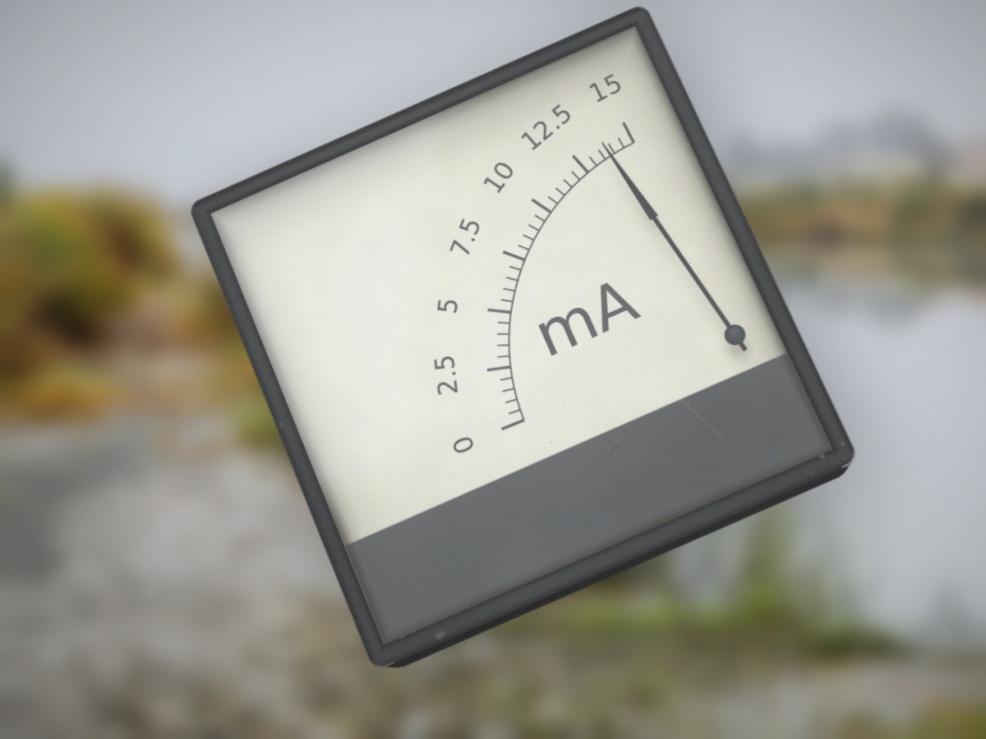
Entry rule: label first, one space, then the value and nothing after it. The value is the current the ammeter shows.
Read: 13.75 mA
